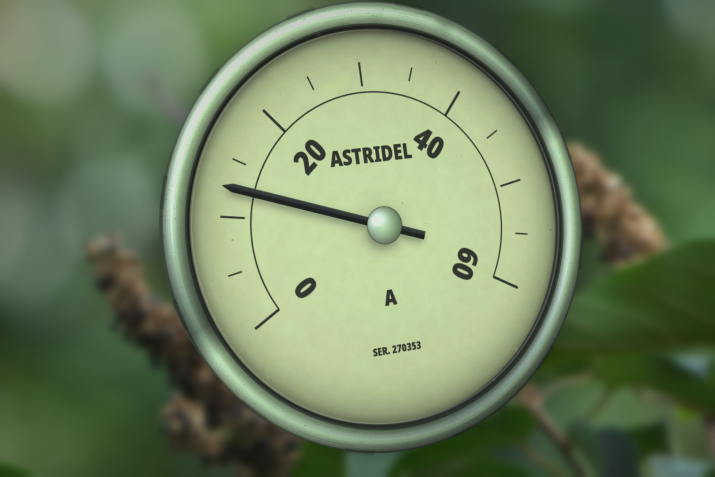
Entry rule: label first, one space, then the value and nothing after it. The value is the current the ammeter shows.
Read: 12.5 A
